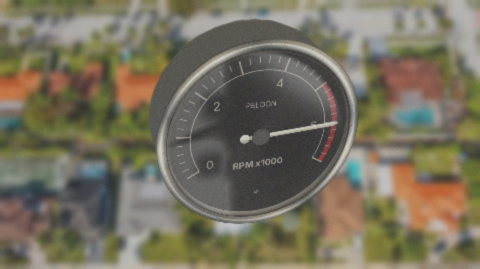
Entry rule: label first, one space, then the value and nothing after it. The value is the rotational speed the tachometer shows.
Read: 6000 rpm
